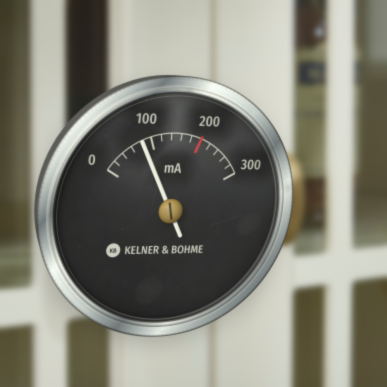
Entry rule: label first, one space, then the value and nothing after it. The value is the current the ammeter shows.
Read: 80 mA
